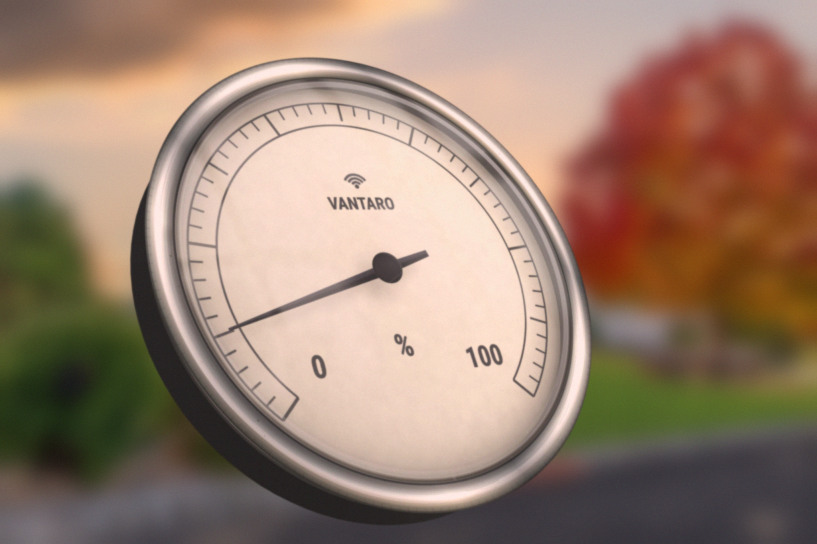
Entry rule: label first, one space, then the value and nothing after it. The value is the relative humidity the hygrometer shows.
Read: 10 %
